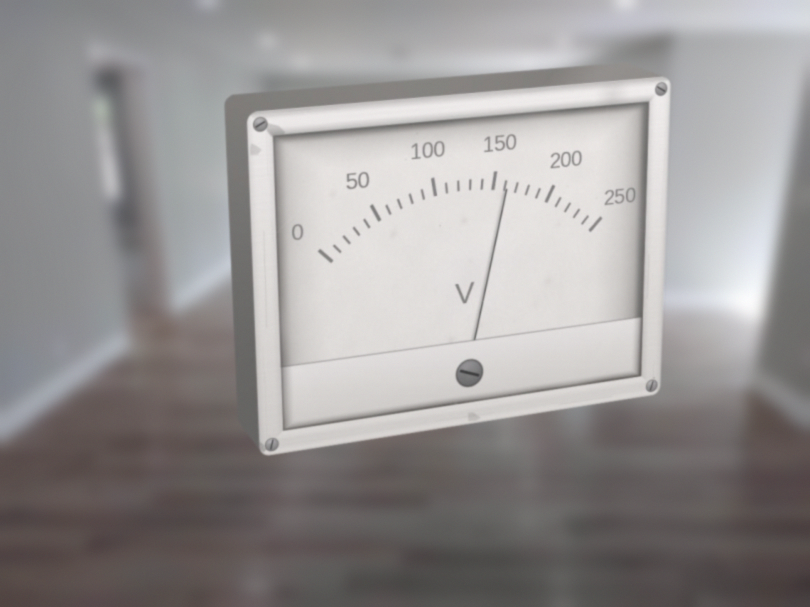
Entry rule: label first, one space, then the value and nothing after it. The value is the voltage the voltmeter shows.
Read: 160 V
